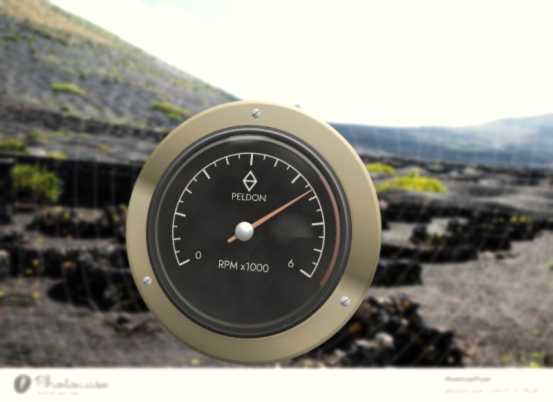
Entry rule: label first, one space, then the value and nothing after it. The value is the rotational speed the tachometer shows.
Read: 4375 rpm
